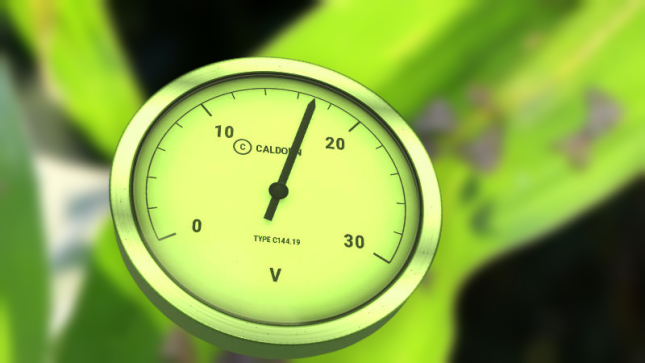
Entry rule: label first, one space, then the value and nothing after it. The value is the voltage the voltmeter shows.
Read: 17 V
